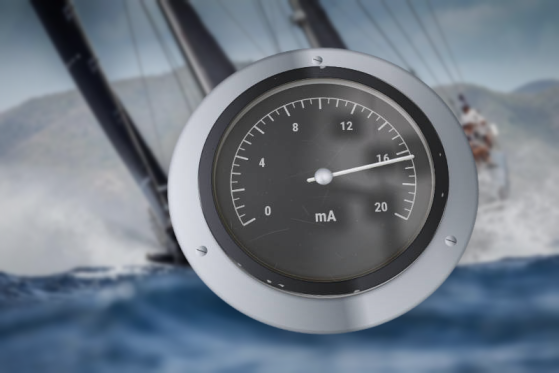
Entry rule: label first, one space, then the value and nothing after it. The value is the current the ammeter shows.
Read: 16.5 mA
